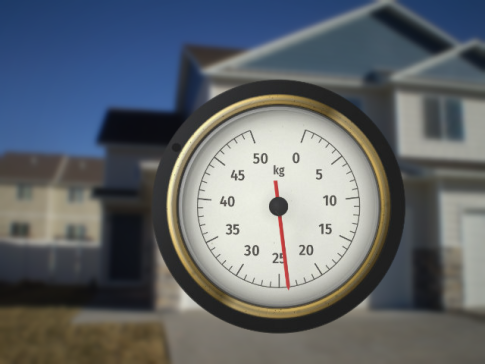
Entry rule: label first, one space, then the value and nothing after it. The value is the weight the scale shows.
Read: 24 kg
